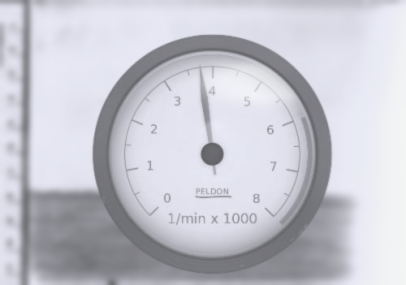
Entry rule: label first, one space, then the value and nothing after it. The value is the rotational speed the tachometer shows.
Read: 3750 rpm
